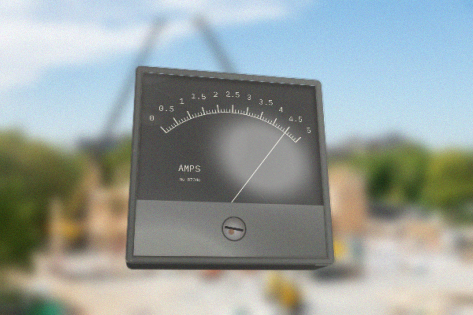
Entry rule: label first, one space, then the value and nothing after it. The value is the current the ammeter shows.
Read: 4.5 A
